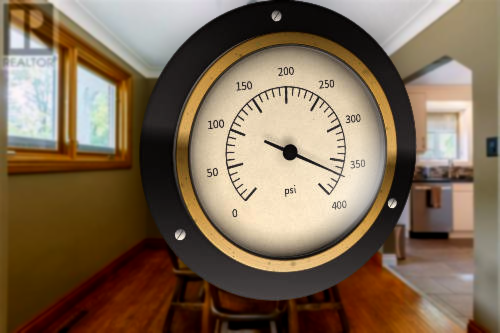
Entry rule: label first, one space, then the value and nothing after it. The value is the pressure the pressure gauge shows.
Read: 370 psi
